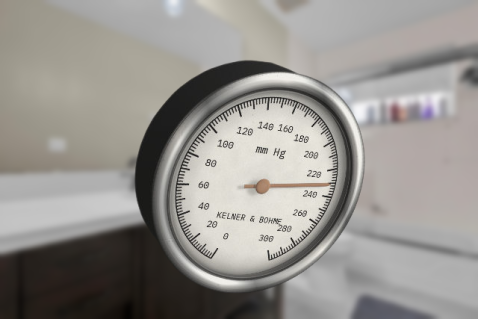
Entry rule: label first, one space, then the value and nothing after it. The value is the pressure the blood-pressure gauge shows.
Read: 230 mmHg
